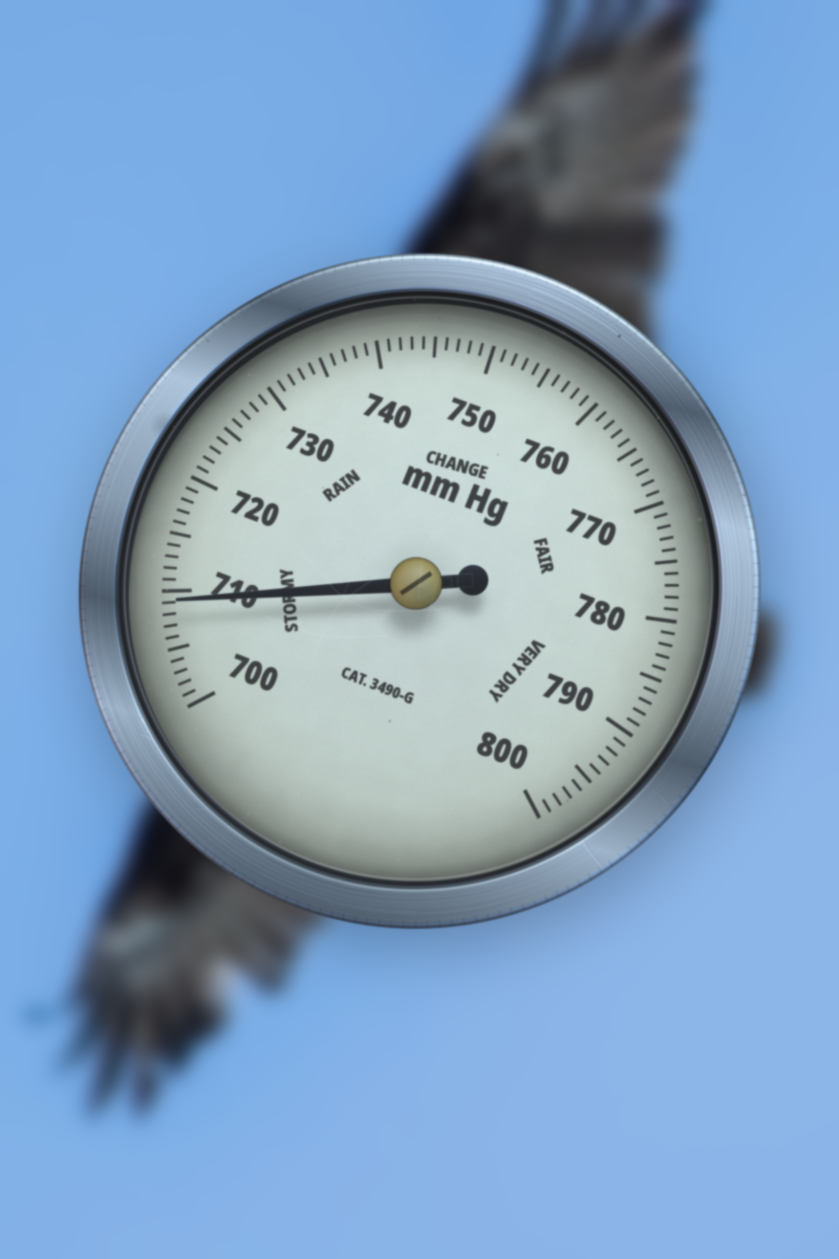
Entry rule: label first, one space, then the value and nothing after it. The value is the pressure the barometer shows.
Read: 709 mmHg
